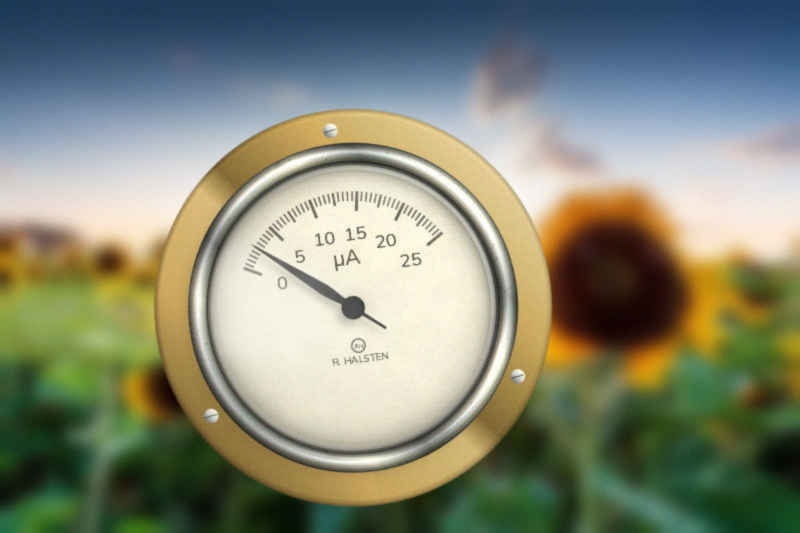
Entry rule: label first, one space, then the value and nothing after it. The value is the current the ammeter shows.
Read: 2.5 µA
